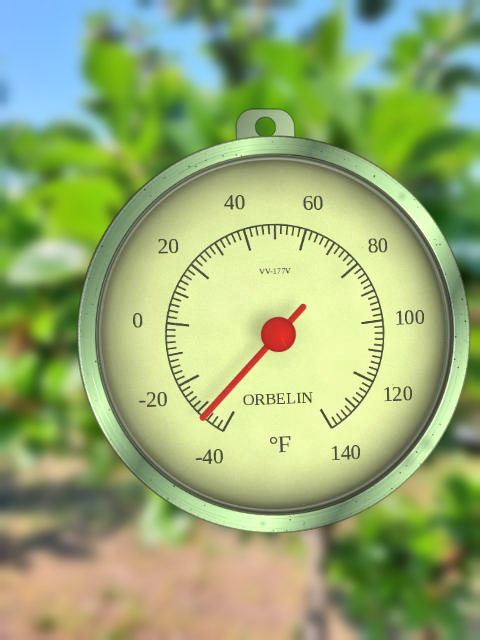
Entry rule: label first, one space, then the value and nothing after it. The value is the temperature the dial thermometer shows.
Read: -32 °F
